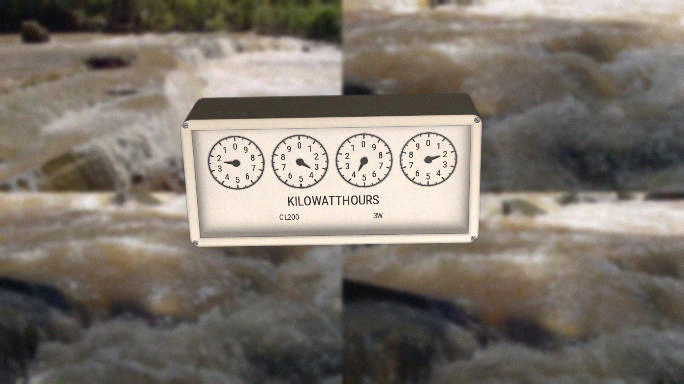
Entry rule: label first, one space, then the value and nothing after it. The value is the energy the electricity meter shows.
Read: 2342 kWh
